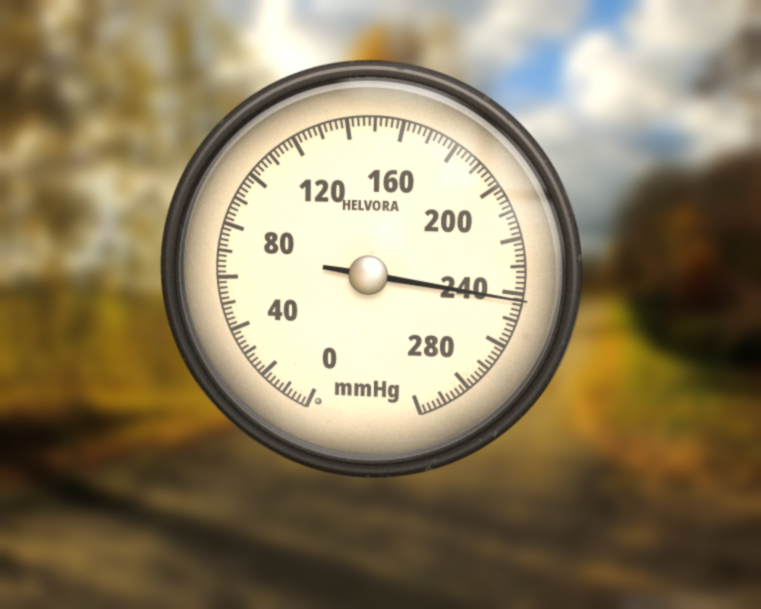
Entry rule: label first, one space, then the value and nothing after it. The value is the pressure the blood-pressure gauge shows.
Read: 242 mmHg
